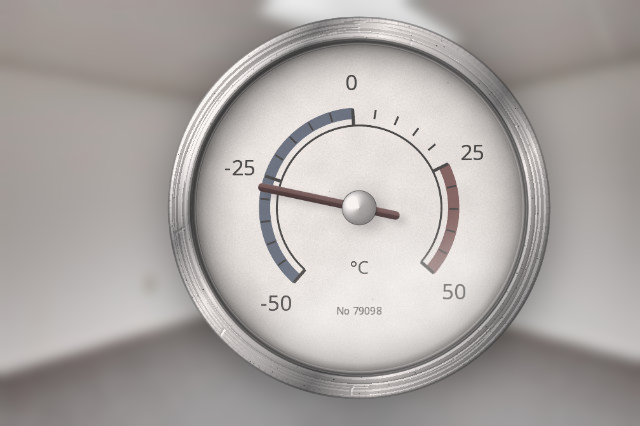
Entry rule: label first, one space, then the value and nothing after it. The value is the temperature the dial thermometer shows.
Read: -27.5 °C
